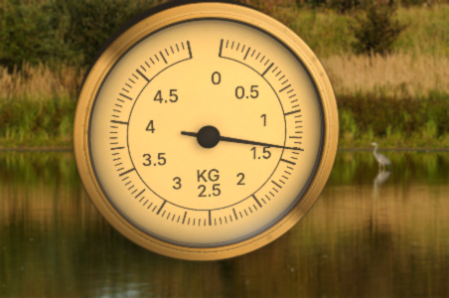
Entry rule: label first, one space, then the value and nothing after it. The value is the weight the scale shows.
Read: 1.35 kg
